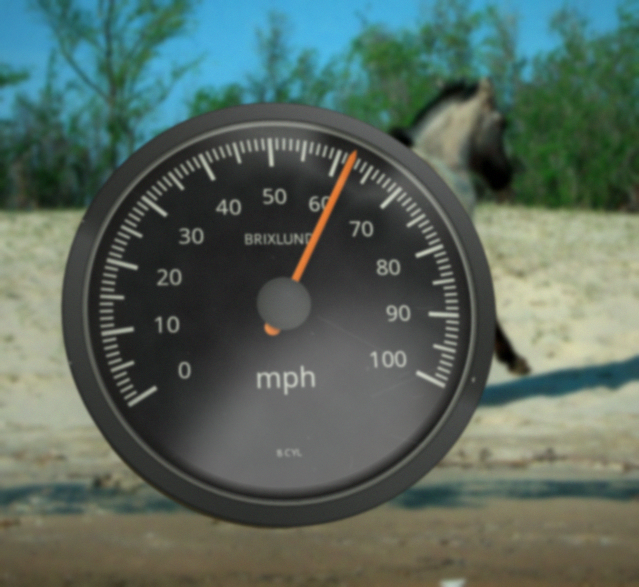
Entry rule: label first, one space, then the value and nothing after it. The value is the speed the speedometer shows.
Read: 62 mph
